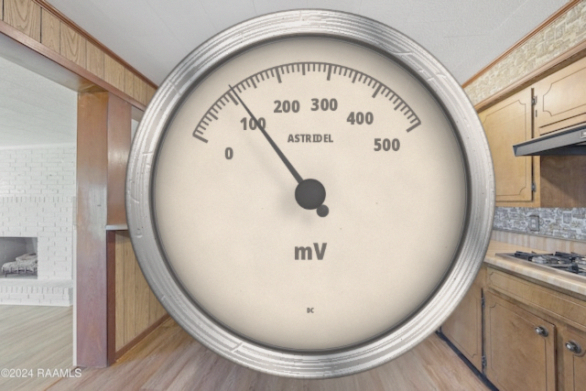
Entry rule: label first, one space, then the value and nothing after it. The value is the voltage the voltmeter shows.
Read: 110 mV
